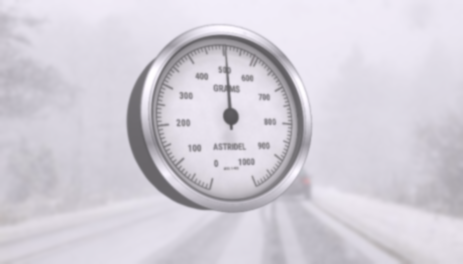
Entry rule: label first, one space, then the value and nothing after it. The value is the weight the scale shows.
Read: 500 g
